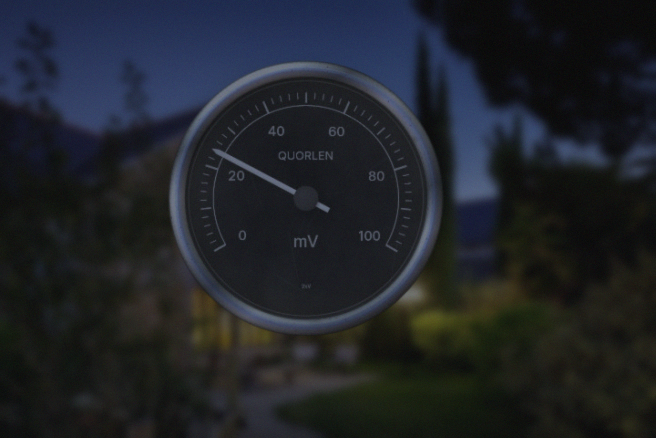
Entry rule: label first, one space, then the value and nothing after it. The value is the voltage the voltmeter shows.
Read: 24 mV
